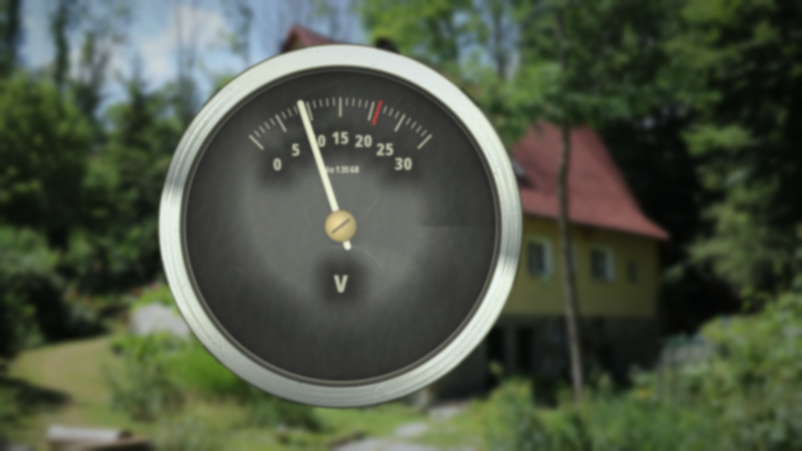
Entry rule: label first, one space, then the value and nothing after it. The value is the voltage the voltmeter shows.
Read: 9 V
